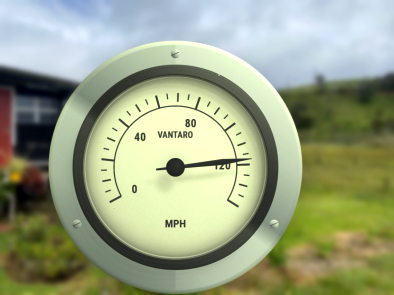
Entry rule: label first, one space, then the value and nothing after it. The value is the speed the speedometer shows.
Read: 117.5 mph
